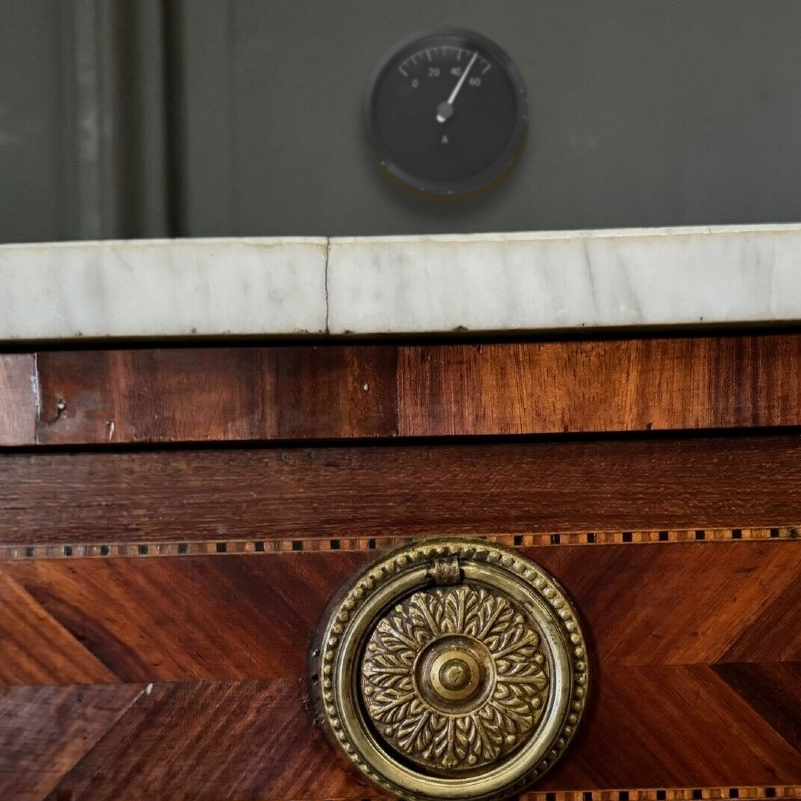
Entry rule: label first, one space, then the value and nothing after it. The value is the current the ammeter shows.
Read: 50 A
